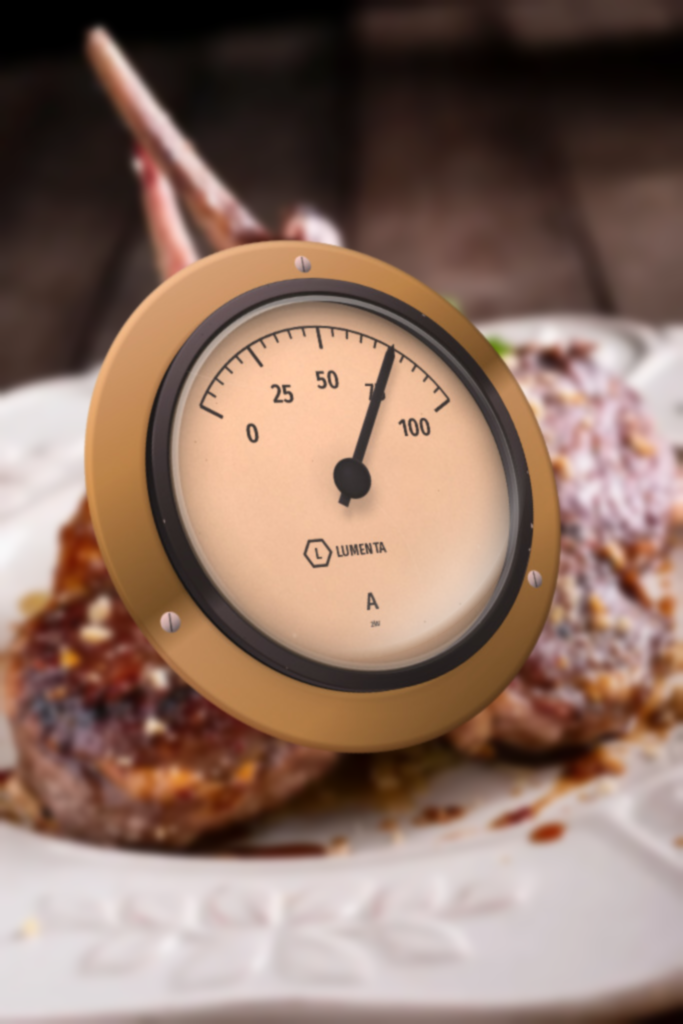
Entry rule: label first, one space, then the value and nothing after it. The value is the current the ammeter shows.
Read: 75 A
